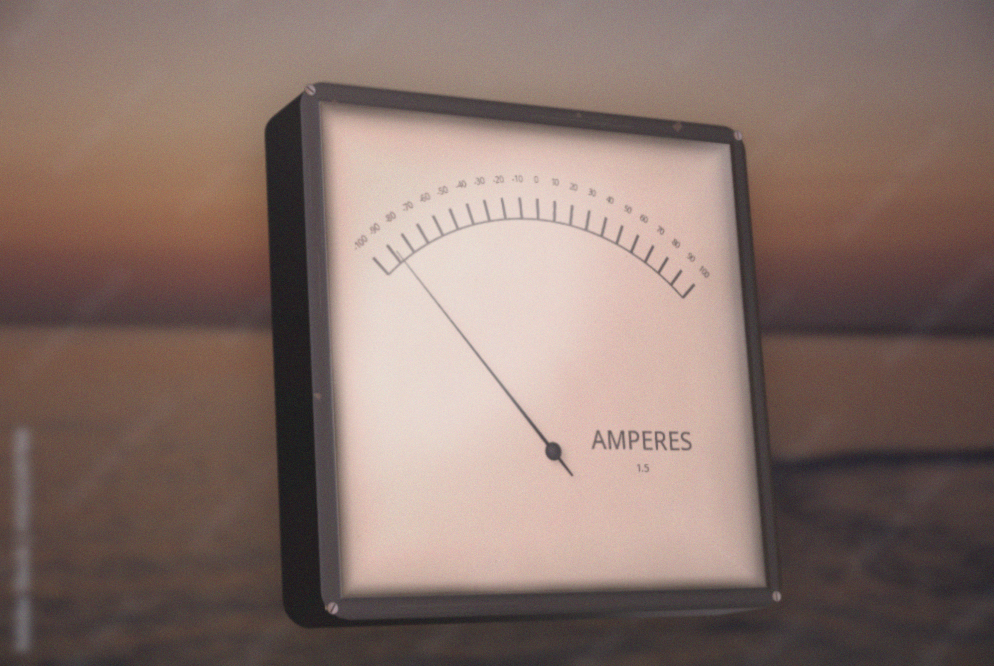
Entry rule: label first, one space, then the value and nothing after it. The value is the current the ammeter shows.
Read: -90 A
